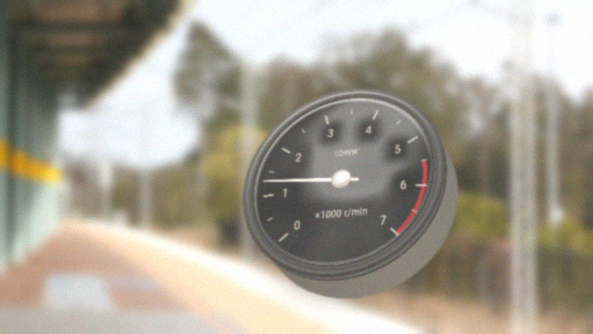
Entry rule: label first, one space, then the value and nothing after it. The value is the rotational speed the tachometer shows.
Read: 1250 rpm
